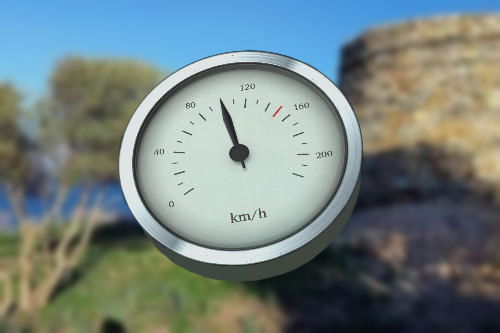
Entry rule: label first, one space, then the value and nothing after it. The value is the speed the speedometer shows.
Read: 100 km/h
